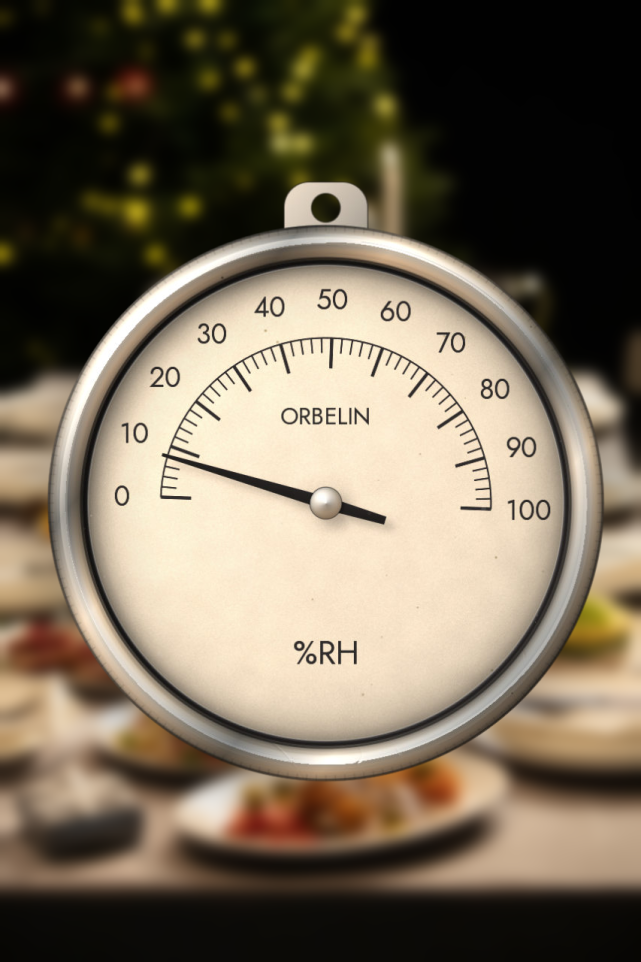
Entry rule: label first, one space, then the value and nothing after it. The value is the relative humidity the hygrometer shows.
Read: 8 %
